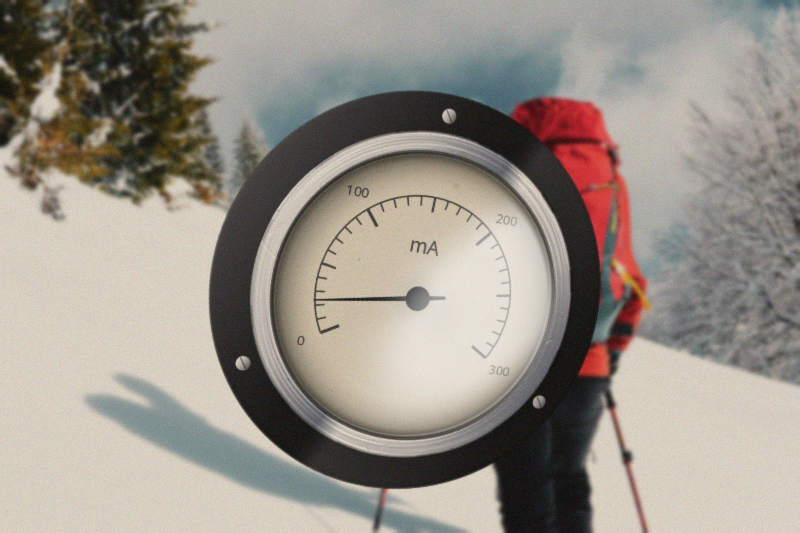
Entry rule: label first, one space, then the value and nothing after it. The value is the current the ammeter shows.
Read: 25 mA
